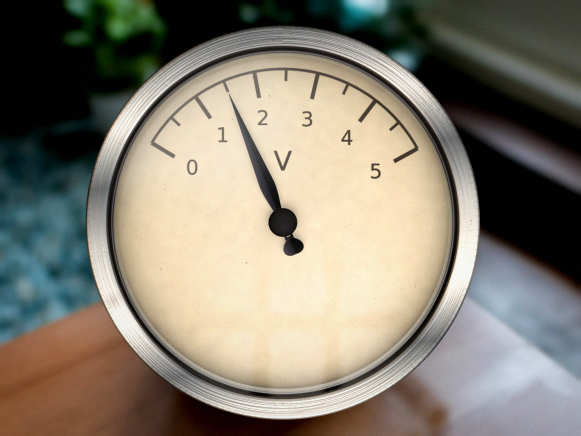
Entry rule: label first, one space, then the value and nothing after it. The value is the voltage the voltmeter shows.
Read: 1.5 V
